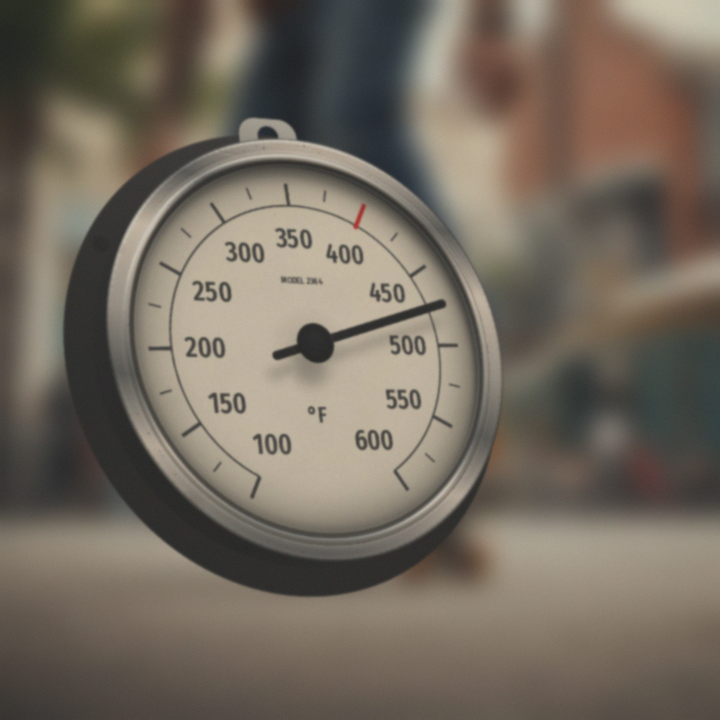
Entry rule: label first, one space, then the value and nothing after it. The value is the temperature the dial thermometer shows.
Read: 475 °F
